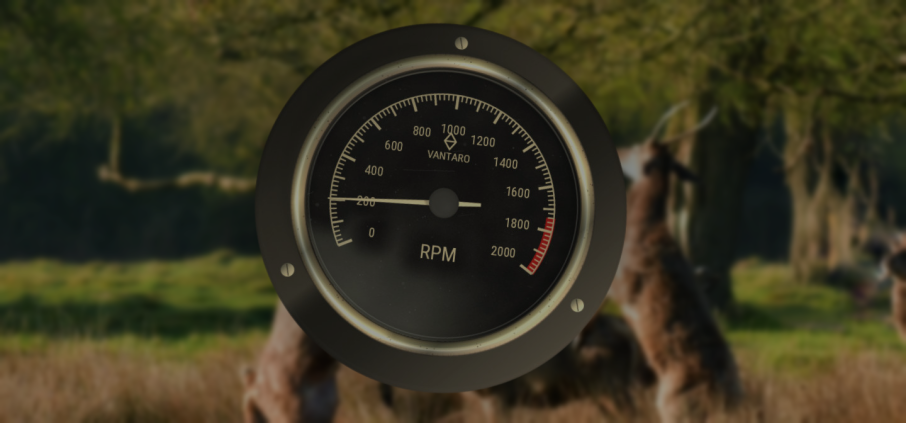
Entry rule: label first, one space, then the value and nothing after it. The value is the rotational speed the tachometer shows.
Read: 200 rpm
